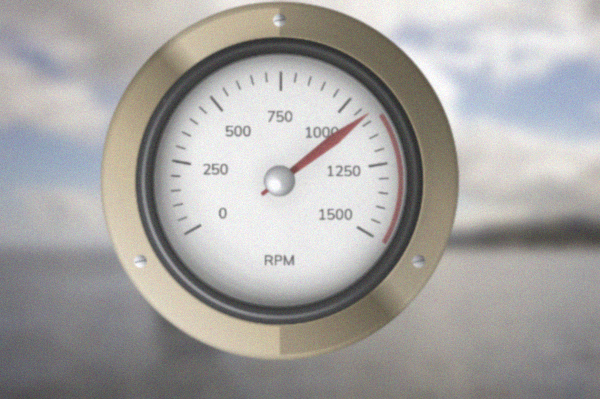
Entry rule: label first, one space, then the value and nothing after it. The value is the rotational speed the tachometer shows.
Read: 1075 rpm
